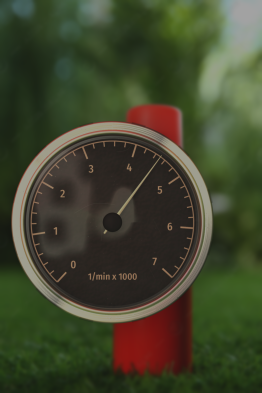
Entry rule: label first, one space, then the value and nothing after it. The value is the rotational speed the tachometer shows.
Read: 4500 rpm
